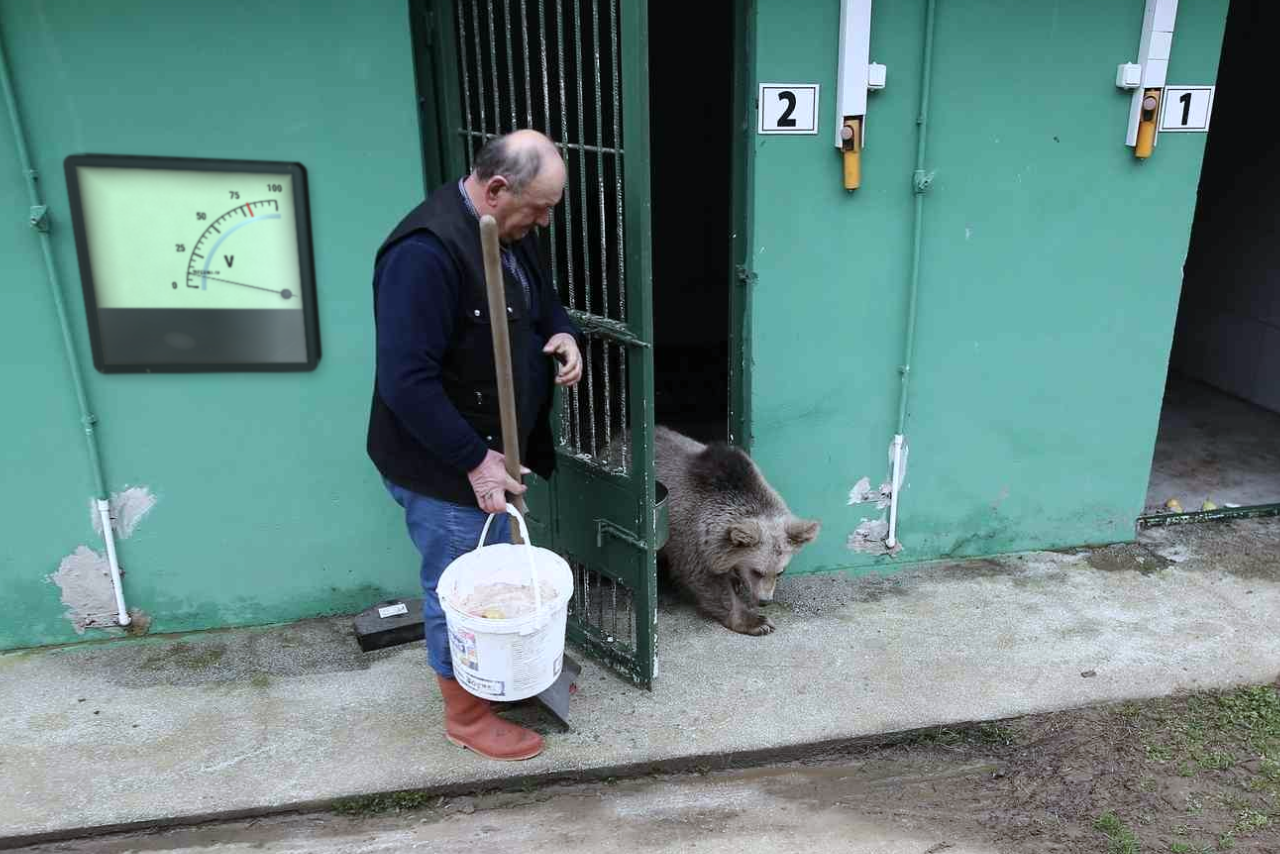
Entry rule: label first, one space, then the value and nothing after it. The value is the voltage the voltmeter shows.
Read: 10 V
